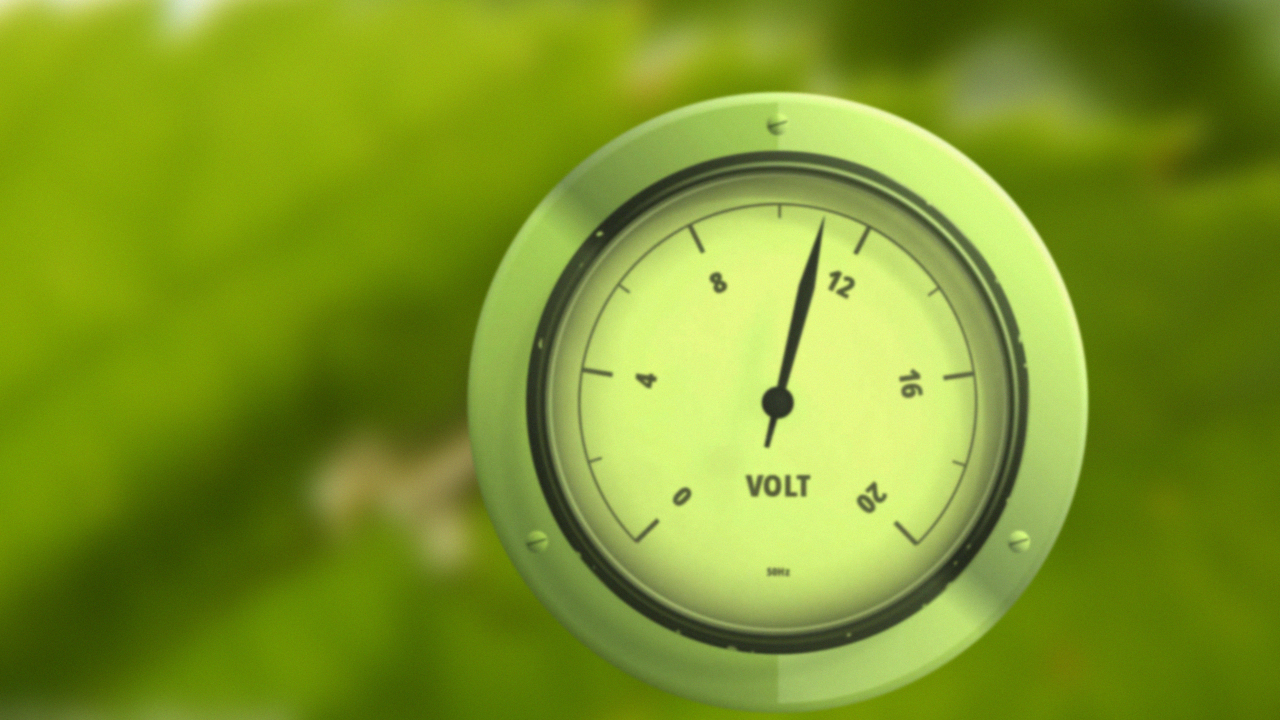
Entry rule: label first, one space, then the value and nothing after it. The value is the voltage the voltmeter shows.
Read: 11 V
